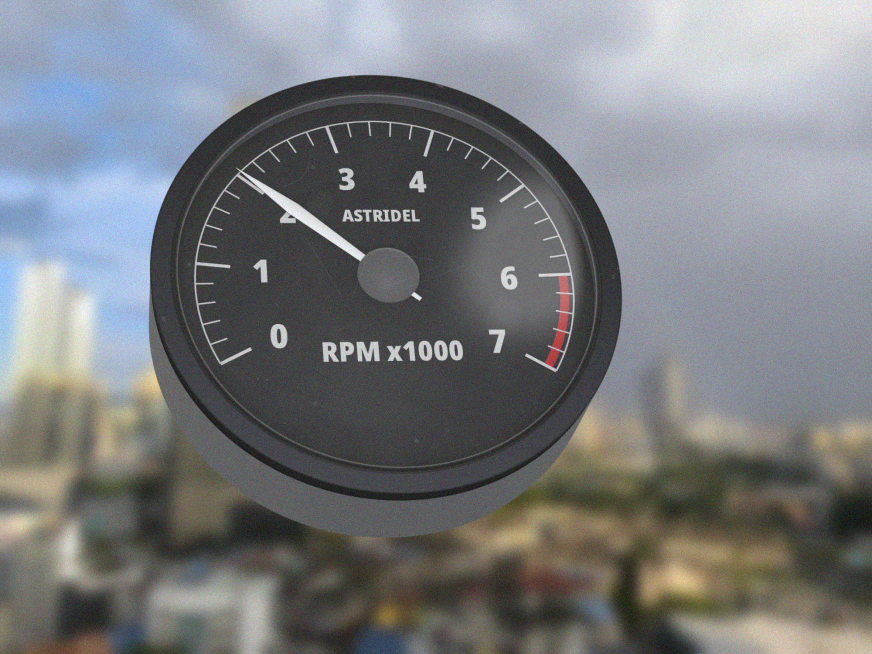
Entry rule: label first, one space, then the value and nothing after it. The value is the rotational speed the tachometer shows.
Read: 2000 rpm
